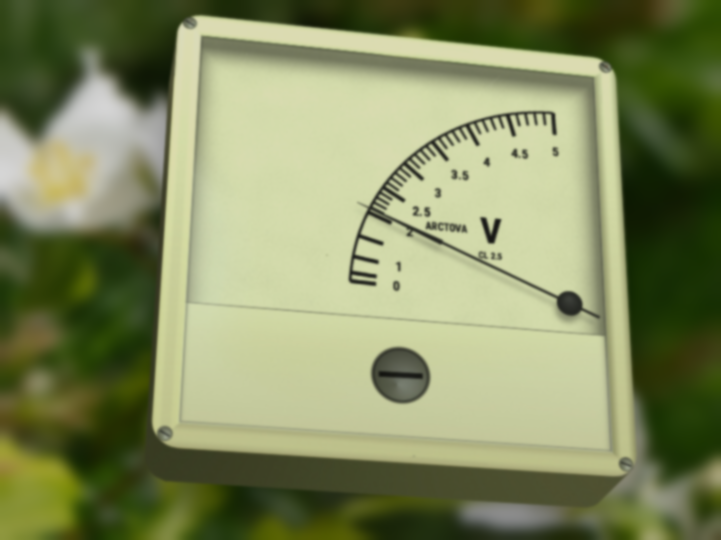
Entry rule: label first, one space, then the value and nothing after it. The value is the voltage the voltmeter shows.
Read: 2 V
